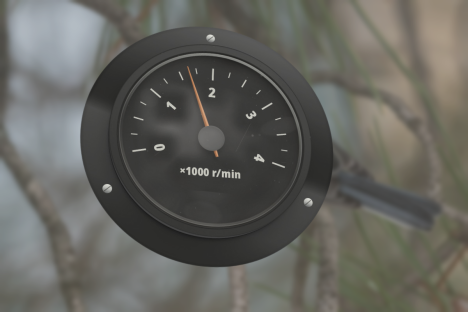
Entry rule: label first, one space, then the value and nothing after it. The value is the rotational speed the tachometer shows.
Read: 1625 rpm
